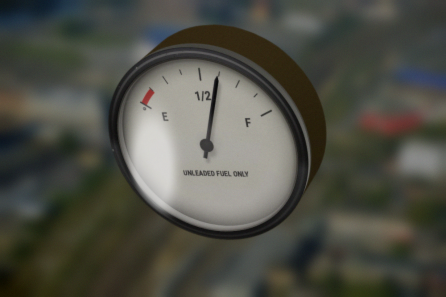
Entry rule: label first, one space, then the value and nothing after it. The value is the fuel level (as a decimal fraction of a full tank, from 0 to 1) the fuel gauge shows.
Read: 0.625
